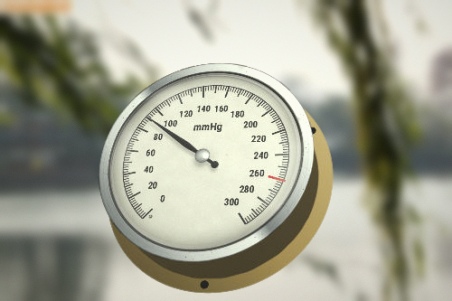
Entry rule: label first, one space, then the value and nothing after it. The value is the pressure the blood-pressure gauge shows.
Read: 90 mmHg
